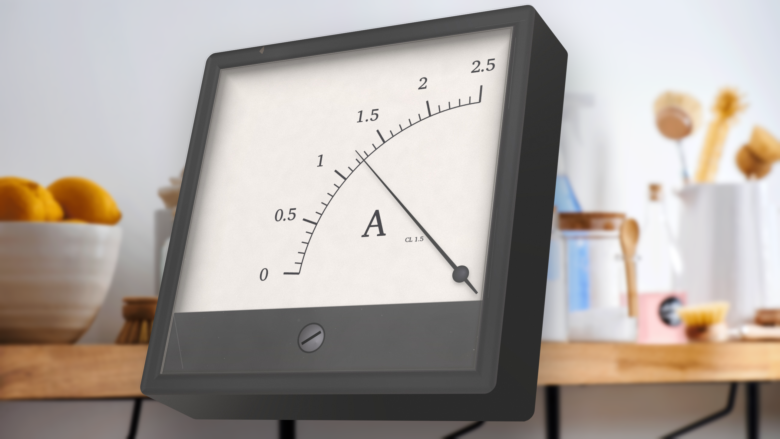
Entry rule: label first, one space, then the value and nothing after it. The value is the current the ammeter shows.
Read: 1.25 A
